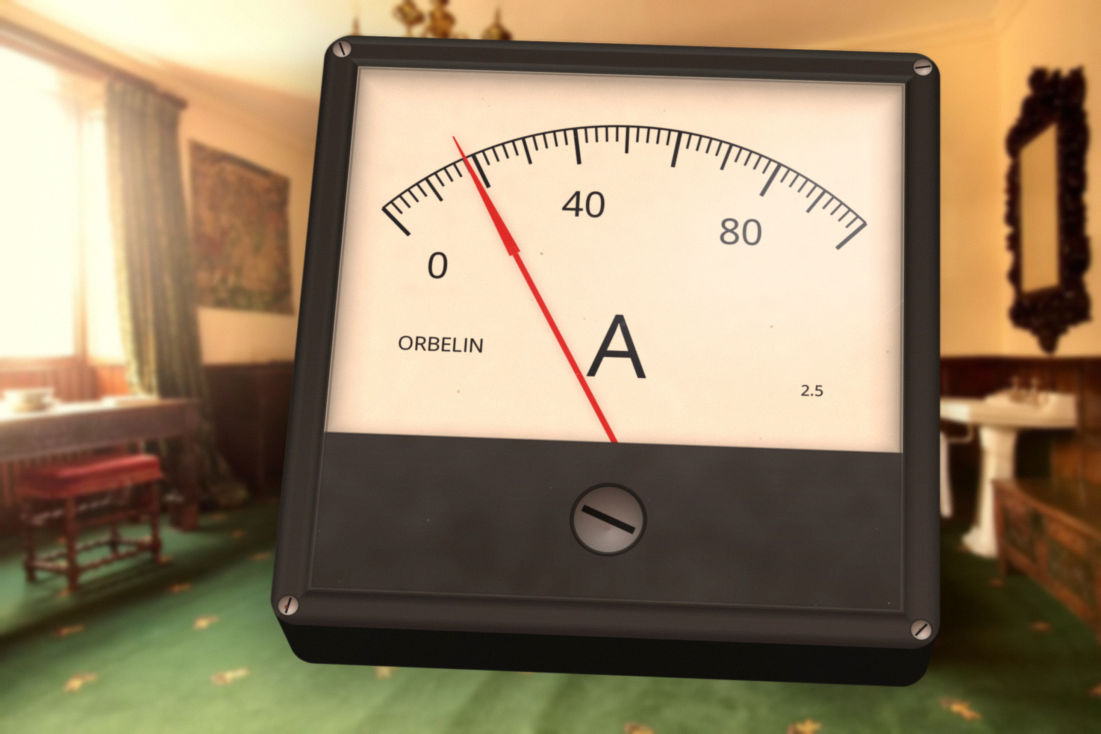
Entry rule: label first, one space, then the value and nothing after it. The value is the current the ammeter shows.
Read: 18 A
